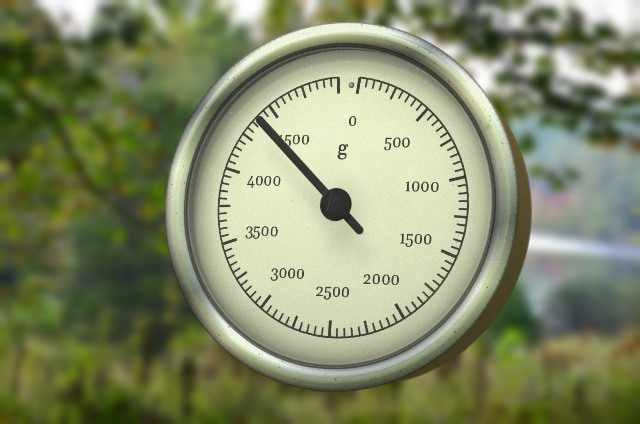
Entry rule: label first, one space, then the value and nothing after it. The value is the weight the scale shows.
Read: 4400 g
